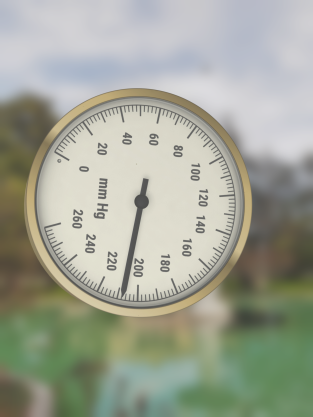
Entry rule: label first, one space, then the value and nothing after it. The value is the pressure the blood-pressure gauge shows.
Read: 208 mmHg
